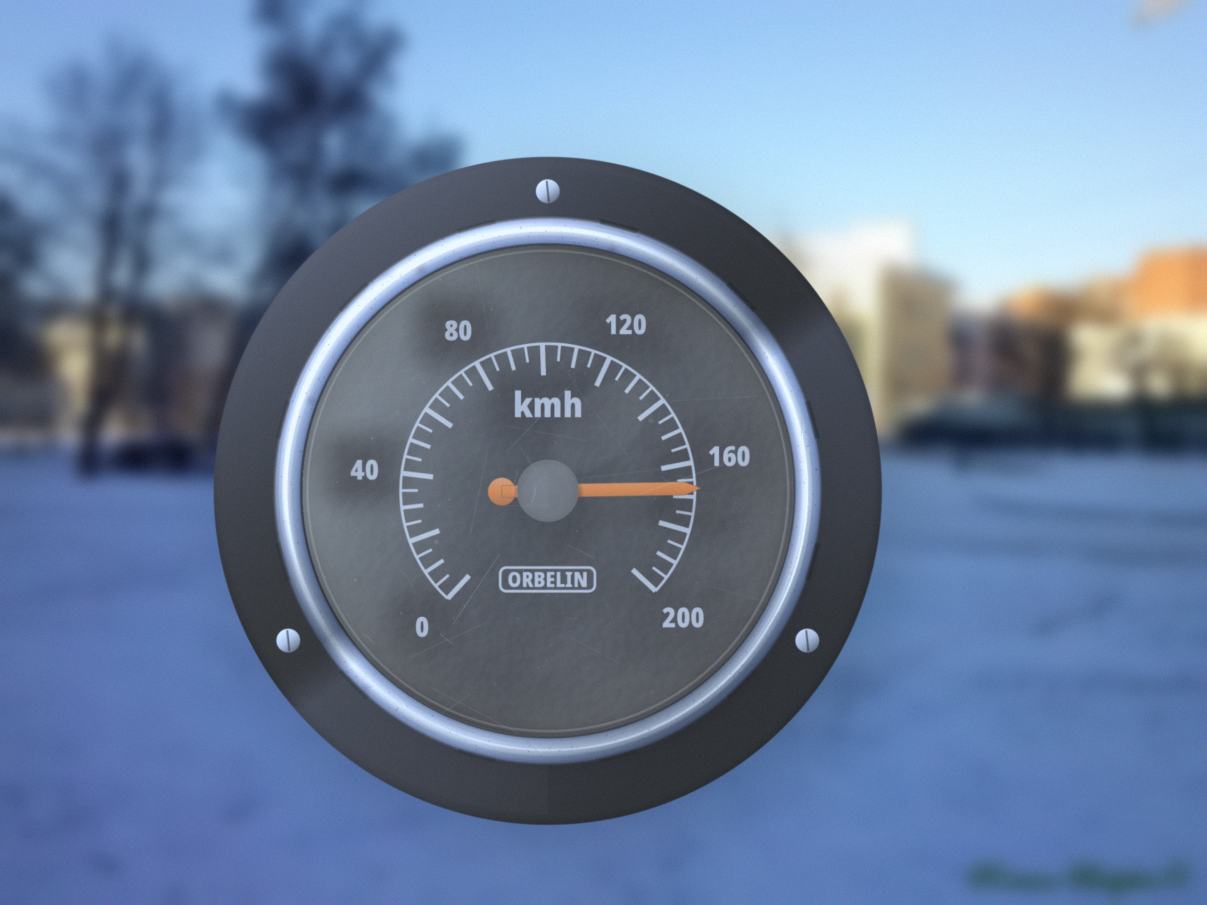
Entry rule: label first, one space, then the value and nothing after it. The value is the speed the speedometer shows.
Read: 167.5 km/h
